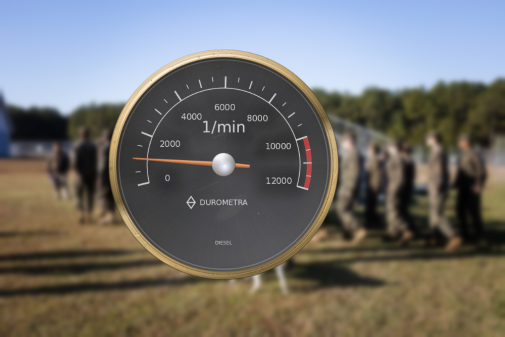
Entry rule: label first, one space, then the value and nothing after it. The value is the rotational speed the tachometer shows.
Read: 1000 rpm
